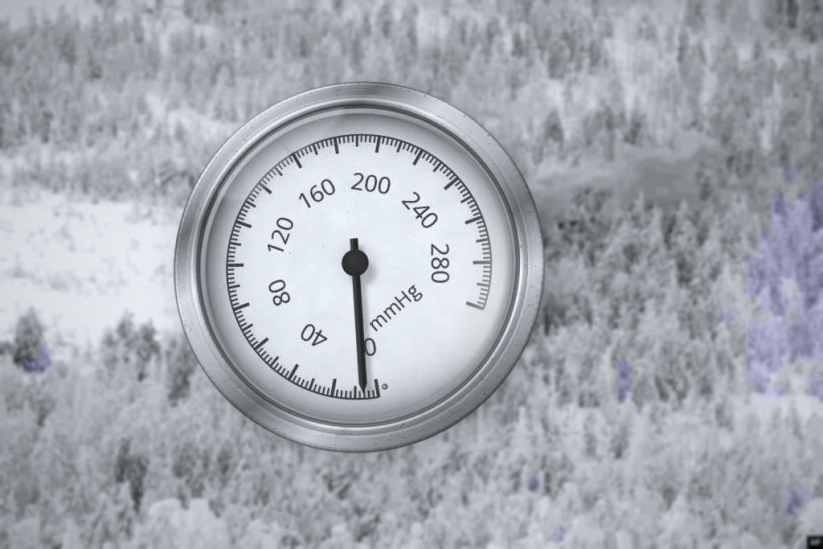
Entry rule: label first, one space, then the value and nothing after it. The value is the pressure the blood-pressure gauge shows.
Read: 6 mmHg
